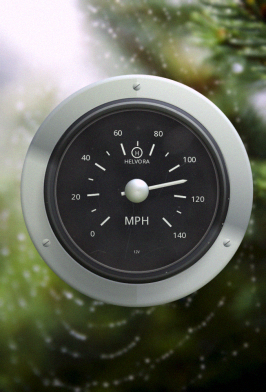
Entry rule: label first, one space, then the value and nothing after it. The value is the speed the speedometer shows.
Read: 110 mph
